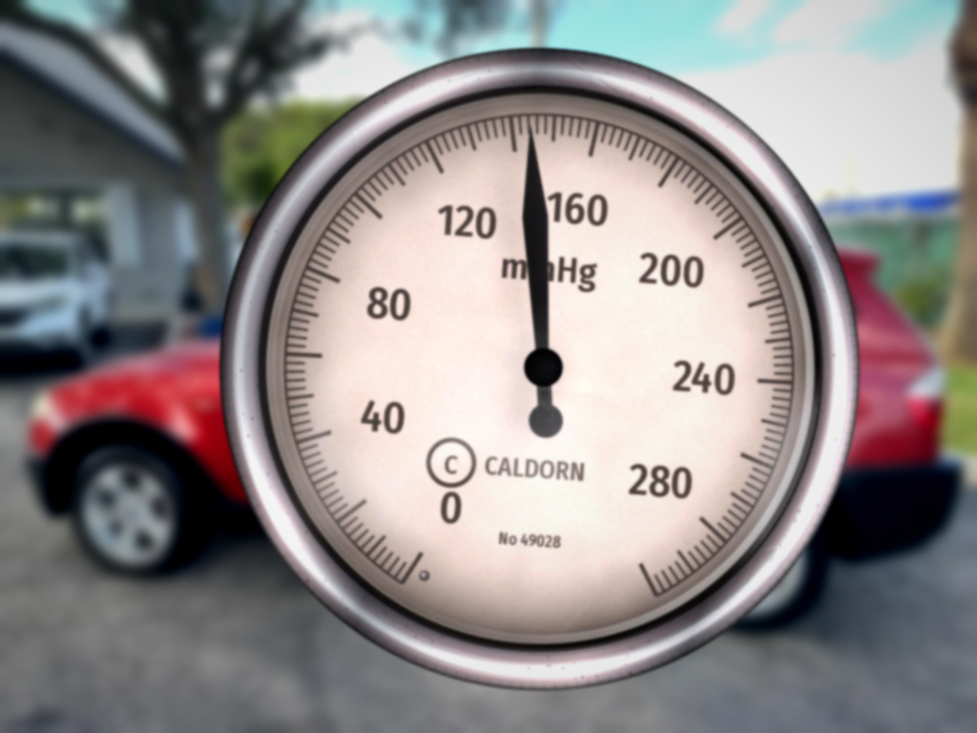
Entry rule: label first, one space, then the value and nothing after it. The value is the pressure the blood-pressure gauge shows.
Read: 144 mmHg
